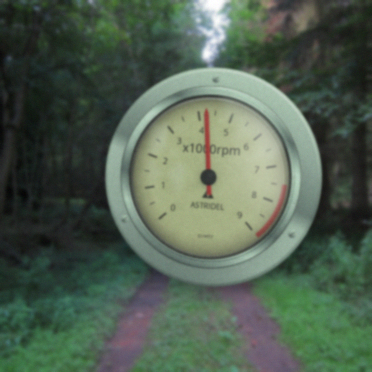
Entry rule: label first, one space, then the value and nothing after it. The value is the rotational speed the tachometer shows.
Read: 4250 rpm
